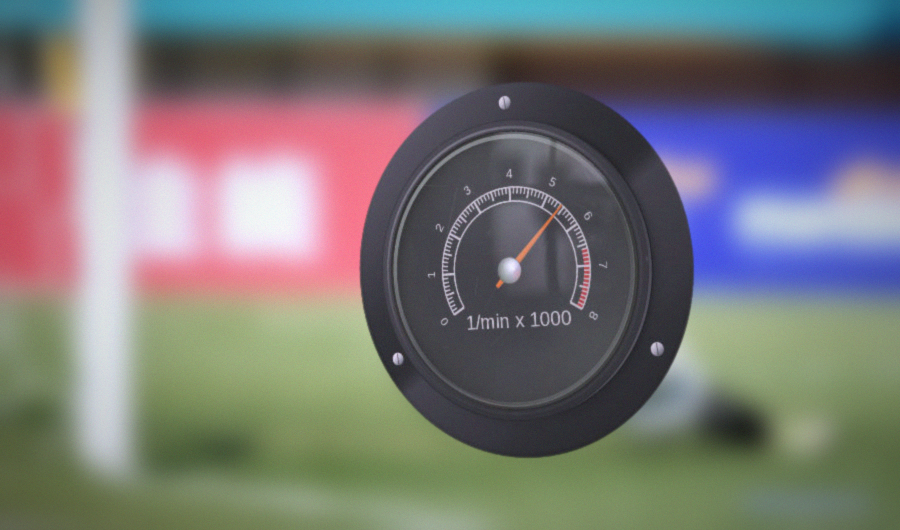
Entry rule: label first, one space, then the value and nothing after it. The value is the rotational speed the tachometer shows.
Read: 5500 rpm
